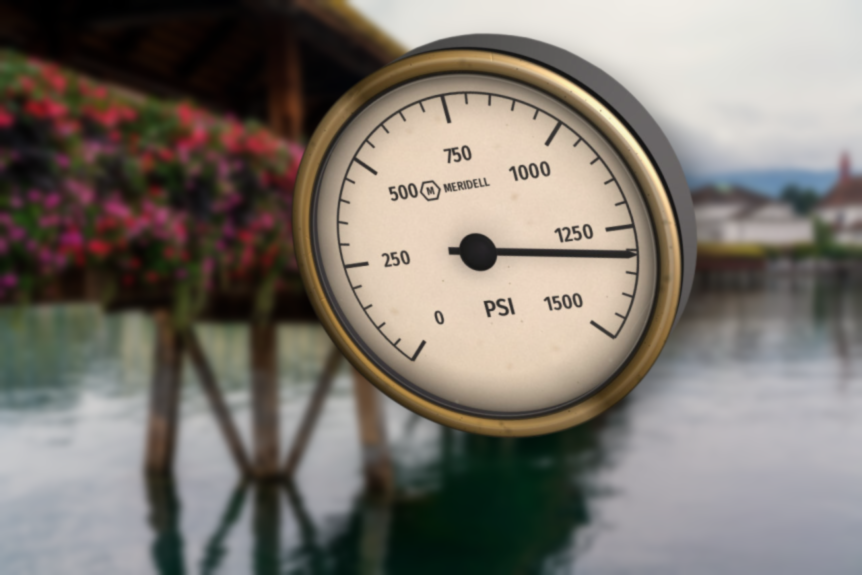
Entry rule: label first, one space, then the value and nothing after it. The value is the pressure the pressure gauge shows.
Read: 1300 psi
